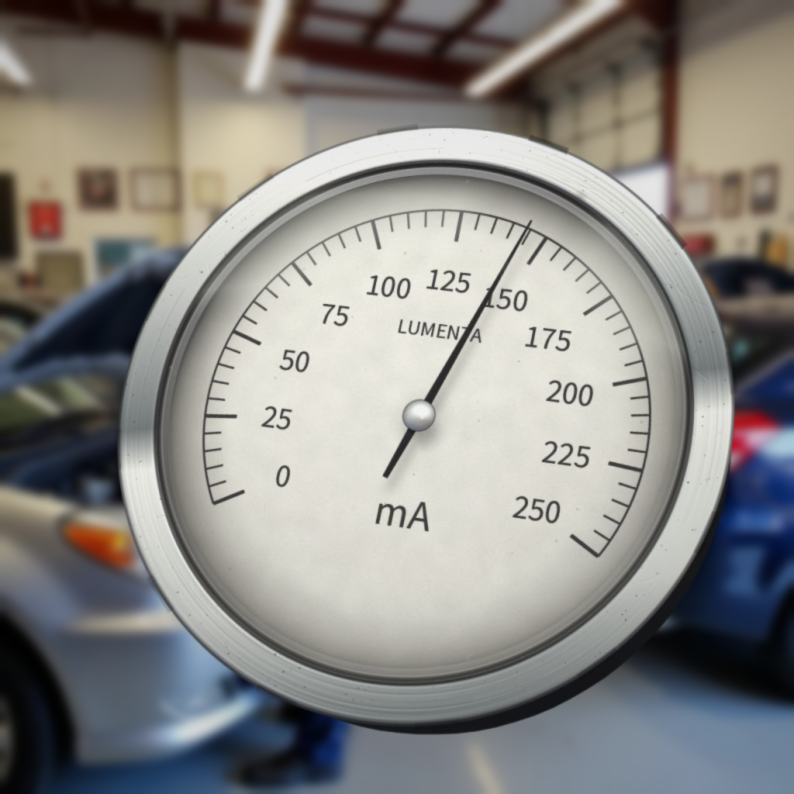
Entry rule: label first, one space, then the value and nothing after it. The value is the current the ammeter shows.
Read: 145 mA
